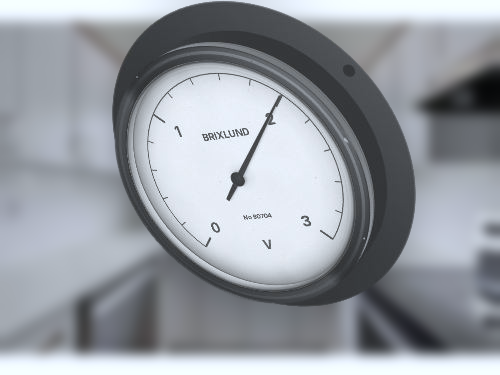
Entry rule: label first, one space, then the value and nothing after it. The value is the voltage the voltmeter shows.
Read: 2 V
